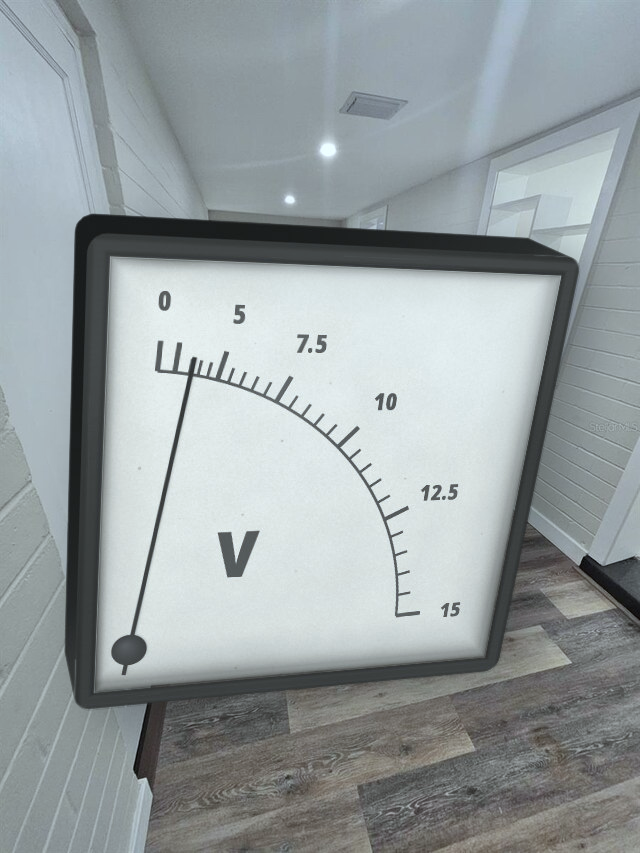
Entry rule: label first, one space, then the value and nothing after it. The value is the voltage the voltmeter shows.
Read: 3.5 V
